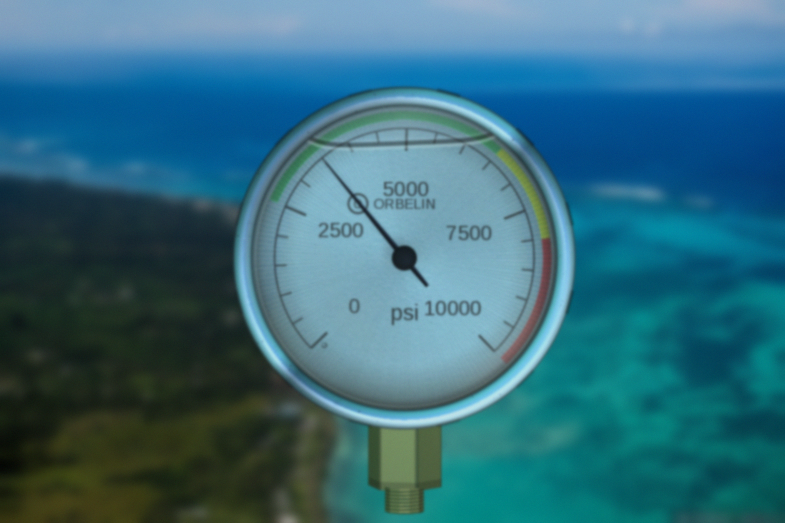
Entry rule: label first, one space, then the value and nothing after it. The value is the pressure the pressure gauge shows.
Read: 3500 psi
